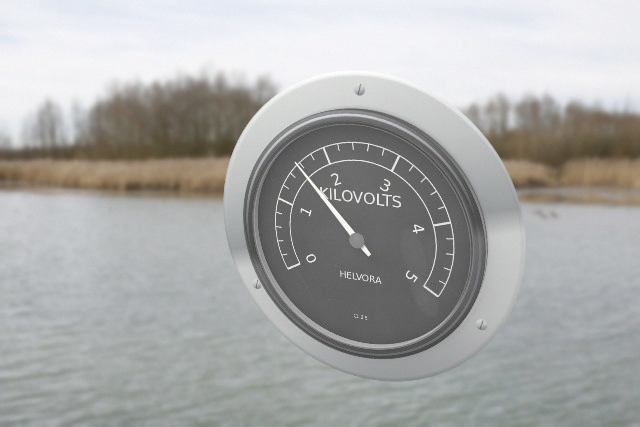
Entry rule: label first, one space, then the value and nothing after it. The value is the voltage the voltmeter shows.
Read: 1.6 kV
